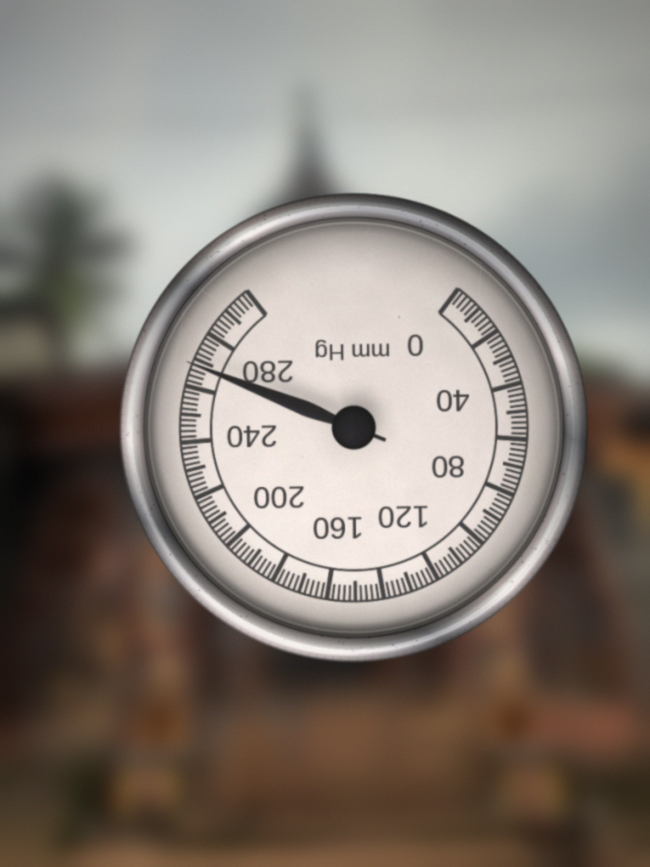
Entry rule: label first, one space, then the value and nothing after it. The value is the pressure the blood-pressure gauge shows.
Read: 268 mmHg
